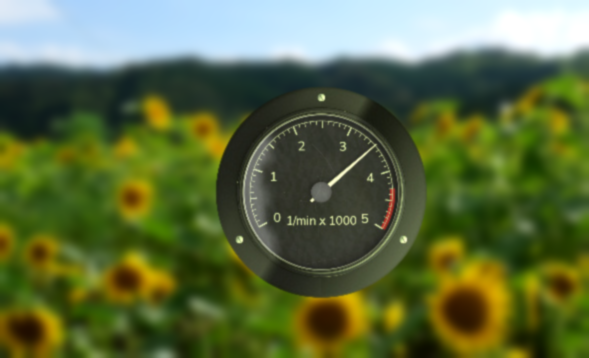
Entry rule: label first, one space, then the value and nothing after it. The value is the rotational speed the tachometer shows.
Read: 3500 rpm
